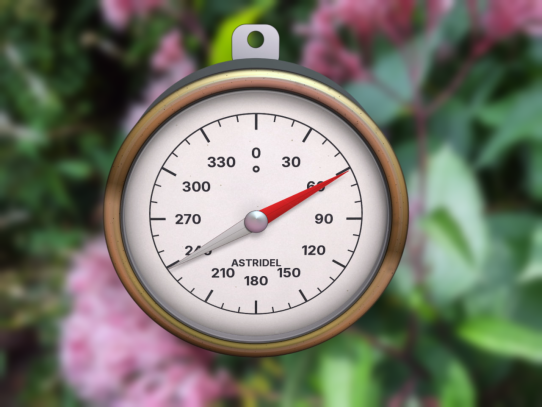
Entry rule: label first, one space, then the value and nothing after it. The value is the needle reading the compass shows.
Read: 60 °
